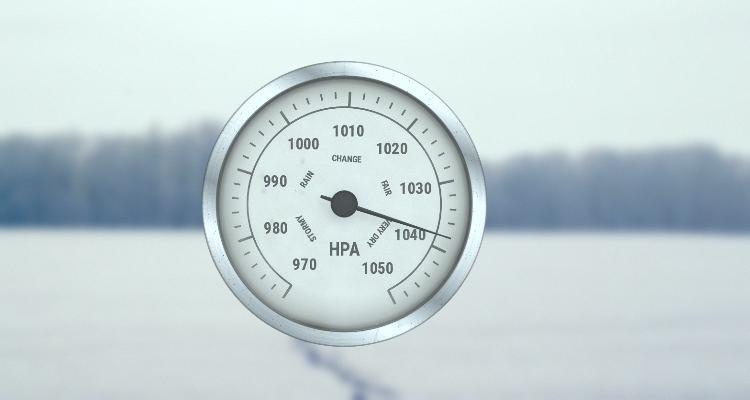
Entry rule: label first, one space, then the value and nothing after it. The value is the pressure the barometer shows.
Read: 1038 hPa
